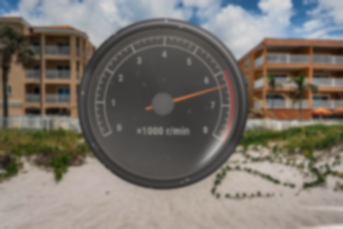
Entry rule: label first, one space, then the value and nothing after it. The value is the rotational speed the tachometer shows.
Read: 6400 rpm
